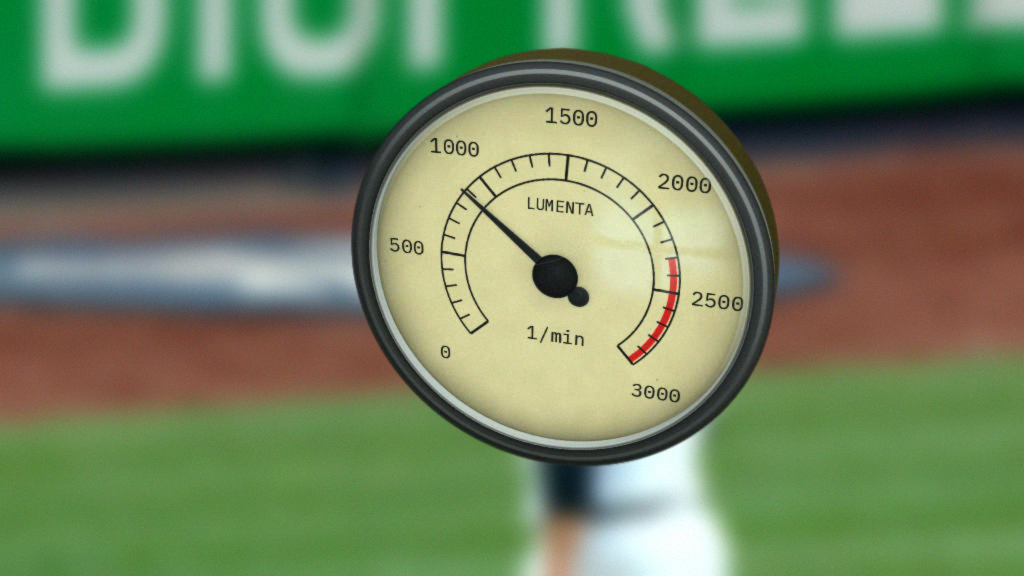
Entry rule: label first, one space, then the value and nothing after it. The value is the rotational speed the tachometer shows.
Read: 900 rpm
